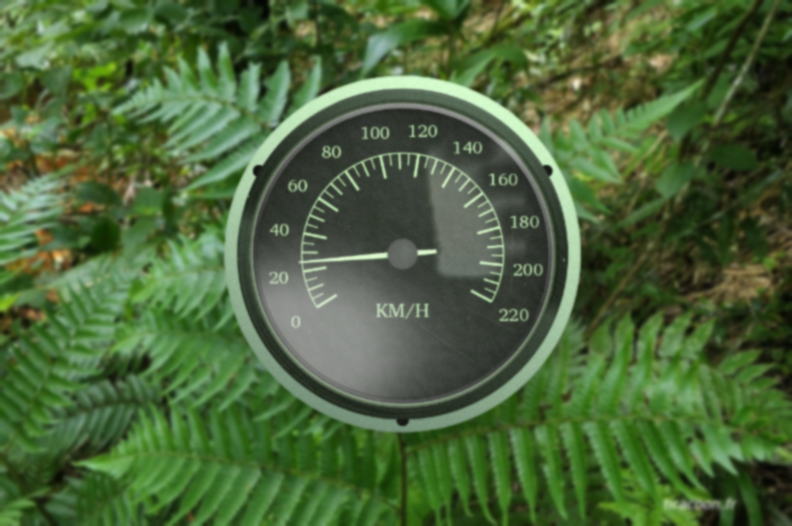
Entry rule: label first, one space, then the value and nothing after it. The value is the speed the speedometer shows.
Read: 25 km/h
